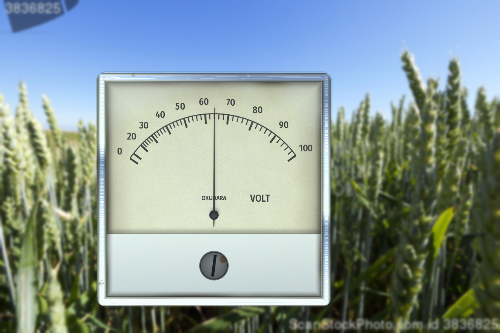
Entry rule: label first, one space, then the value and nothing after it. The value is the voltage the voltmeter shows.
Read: 64 V
